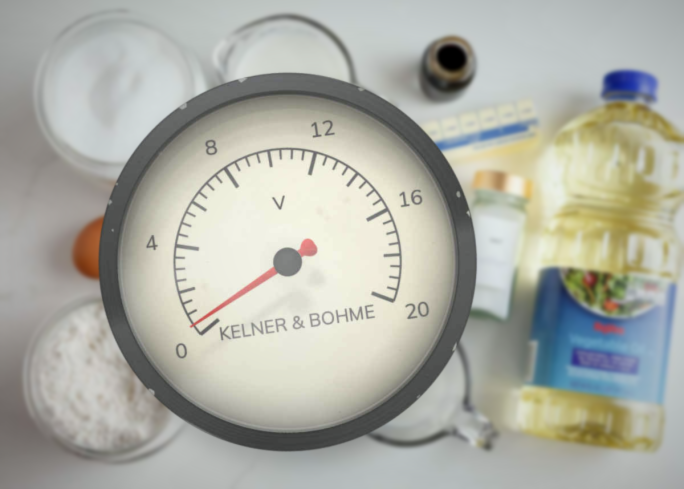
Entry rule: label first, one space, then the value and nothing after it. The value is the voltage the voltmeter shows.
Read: 0.5 V
